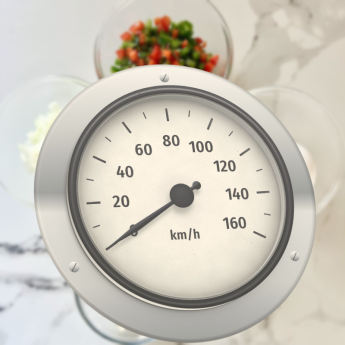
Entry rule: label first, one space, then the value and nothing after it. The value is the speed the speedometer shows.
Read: 0 km/h
